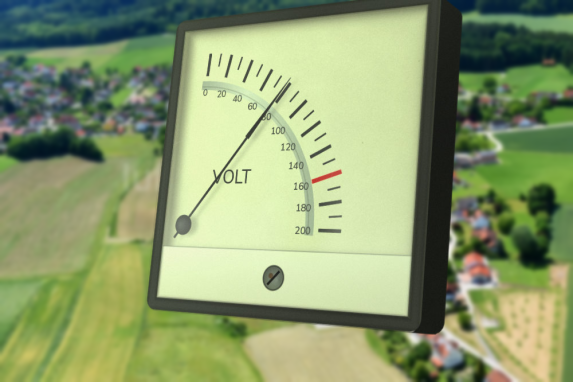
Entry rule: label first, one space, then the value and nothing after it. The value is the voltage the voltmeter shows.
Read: 80 V
